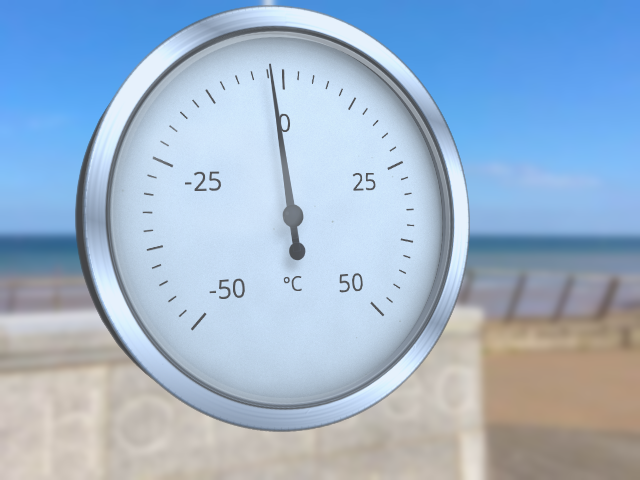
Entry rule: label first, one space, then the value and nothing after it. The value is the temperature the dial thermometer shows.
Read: -2.5 °C
